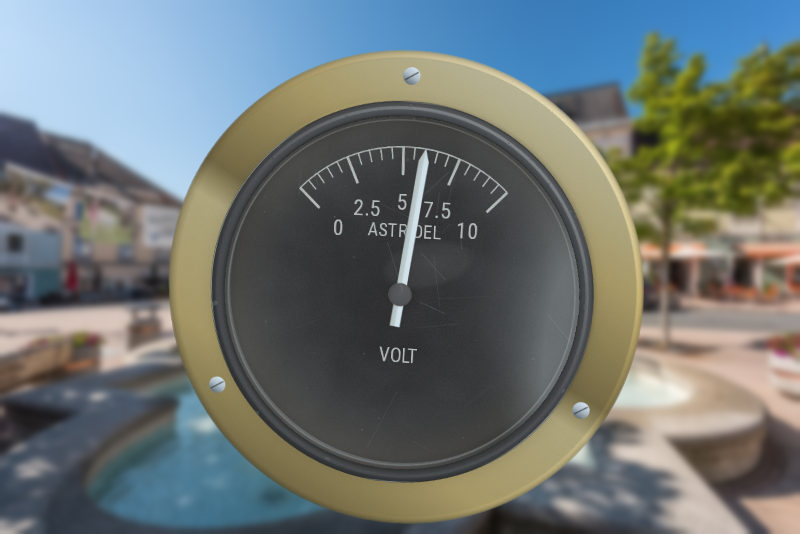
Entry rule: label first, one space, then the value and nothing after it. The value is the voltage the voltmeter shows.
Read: 6 V
